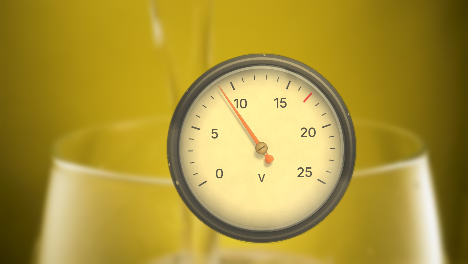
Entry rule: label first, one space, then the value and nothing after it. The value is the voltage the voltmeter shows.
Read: 9 V
